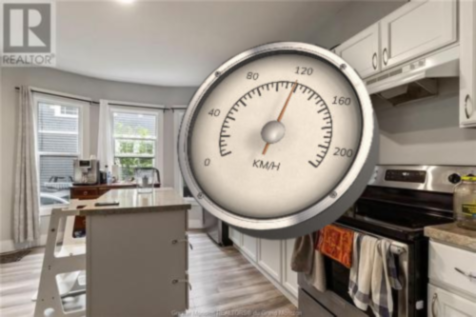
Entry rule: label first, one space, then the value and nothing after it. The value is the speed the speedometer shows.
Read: 120 km/h
